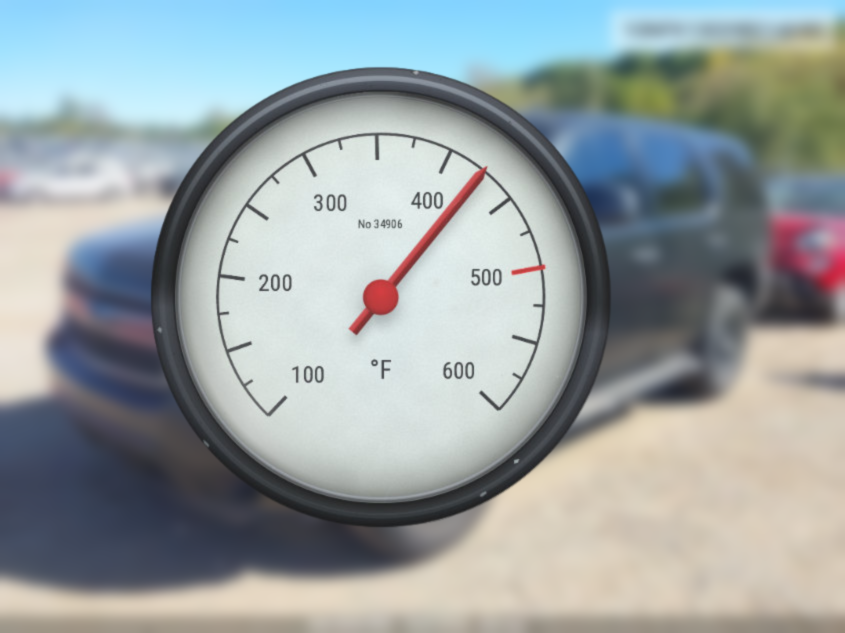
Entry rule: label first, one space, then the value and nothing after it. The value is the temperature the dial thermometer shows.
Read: 425 °F
